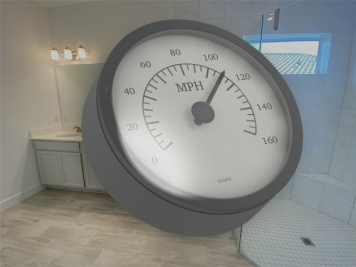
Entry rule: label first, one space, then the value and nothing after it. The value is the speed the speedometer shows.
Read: 110 mph
